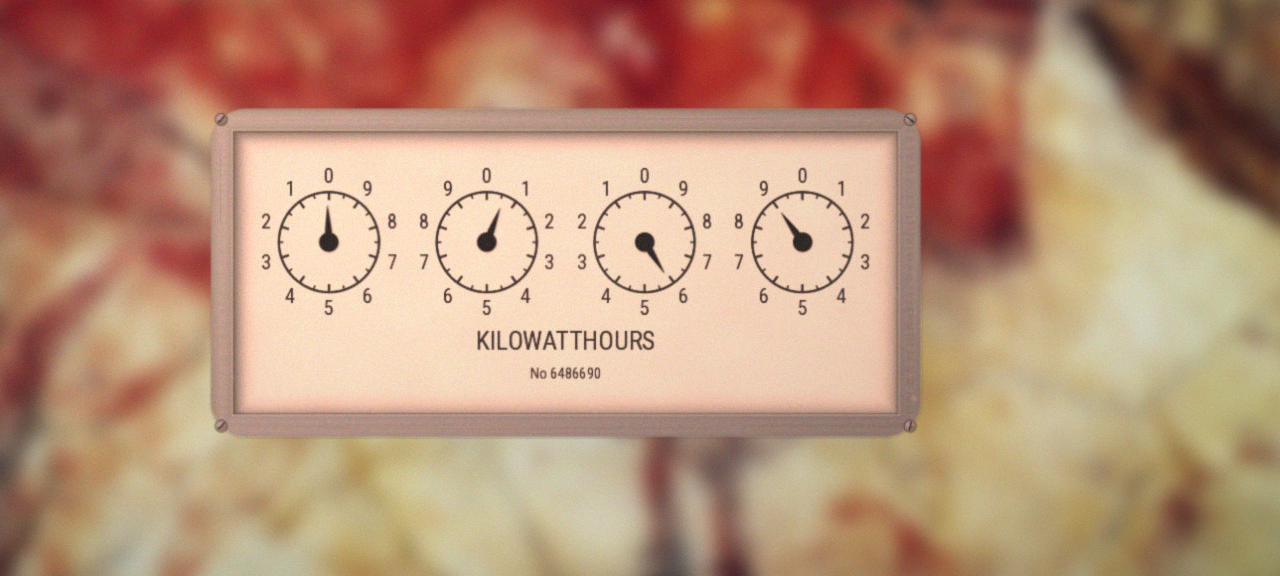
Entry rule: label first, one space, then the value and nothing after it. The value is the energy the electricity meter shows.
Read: 59 kWh
